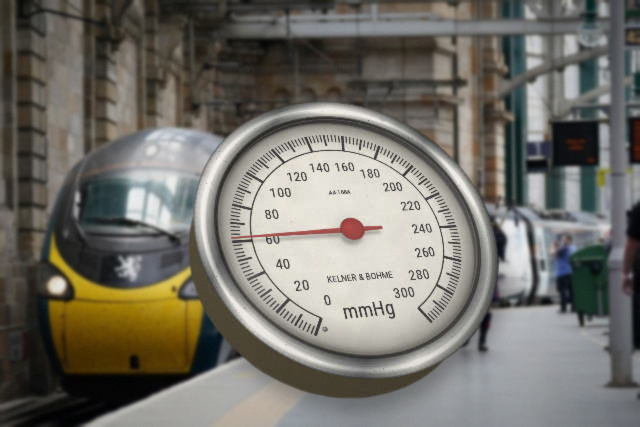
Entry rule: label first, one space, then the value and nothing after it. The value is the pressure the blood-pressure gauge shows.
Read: 60 mmHg
